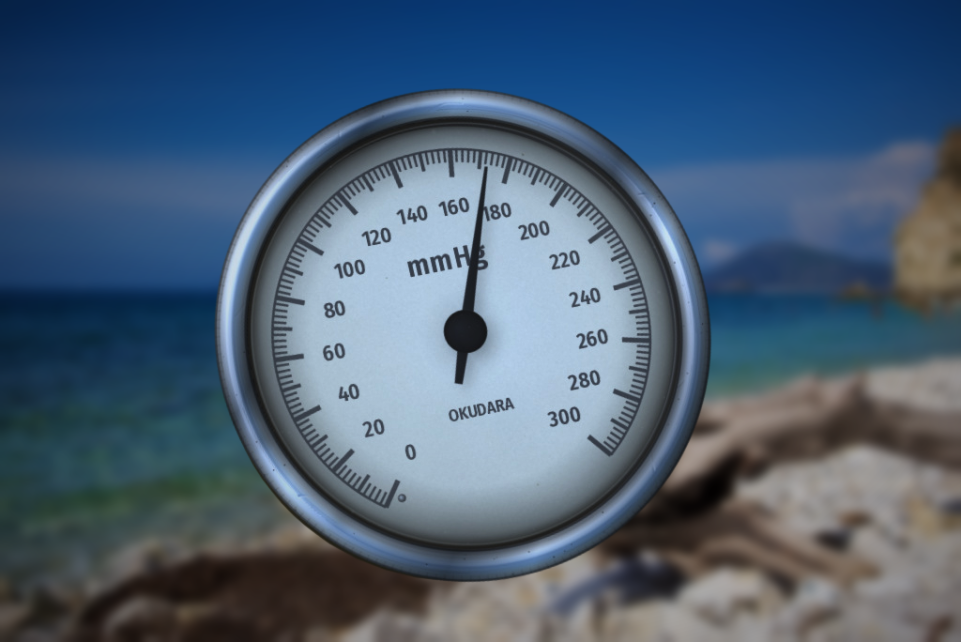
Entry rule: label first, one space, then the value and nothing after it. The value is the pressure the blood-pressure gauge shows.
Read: 172 mmHg
